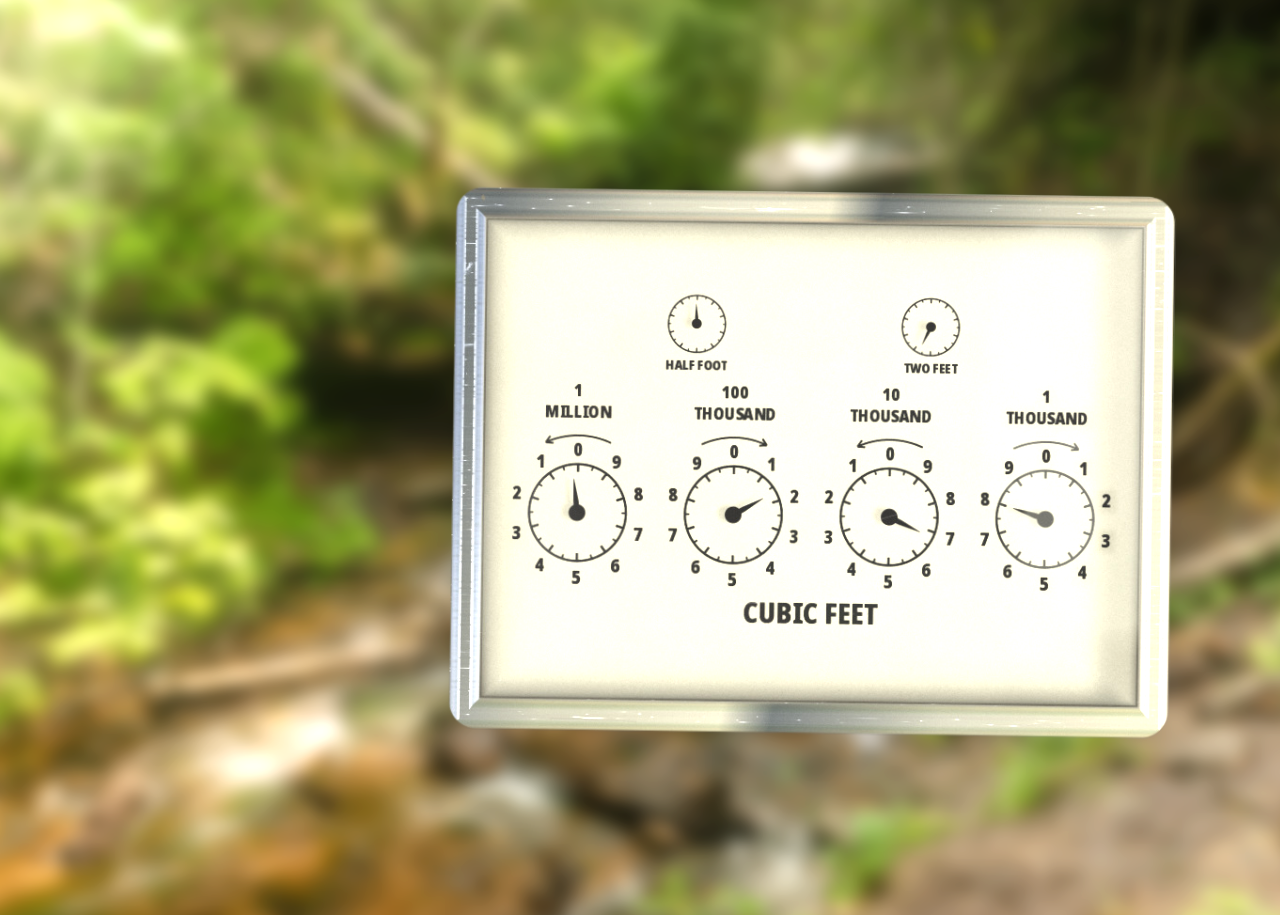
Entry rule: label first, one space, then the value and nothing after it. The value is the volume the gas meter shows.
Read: 16800 ft³
